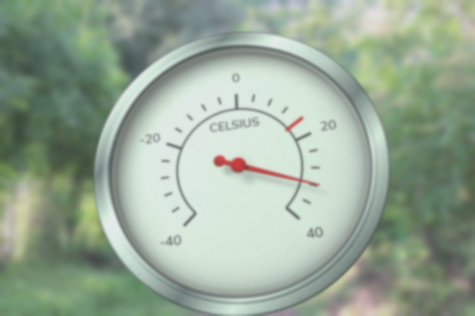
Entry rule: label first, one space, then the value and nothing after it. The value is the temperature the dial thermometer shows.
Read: 32 °C
